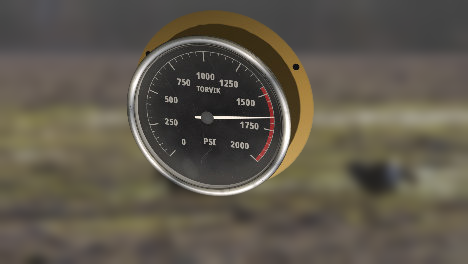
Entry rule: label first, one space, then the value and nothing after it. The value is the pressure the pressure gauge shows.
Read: 1650 psi
